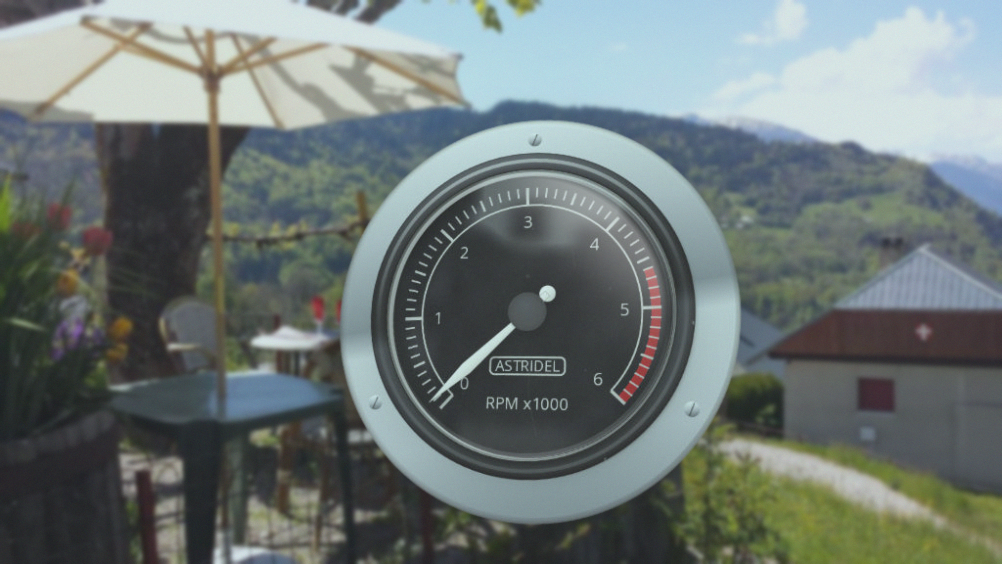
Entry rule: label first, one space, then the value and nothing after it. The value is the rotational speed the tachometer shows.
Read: 100 rpm
